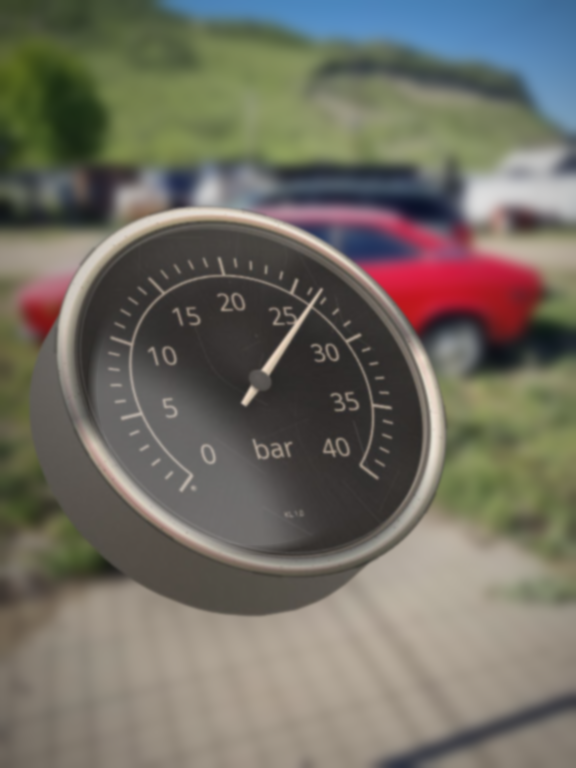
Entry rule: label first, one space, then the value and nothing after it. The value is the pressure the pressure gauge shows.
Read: 26.5 bar
